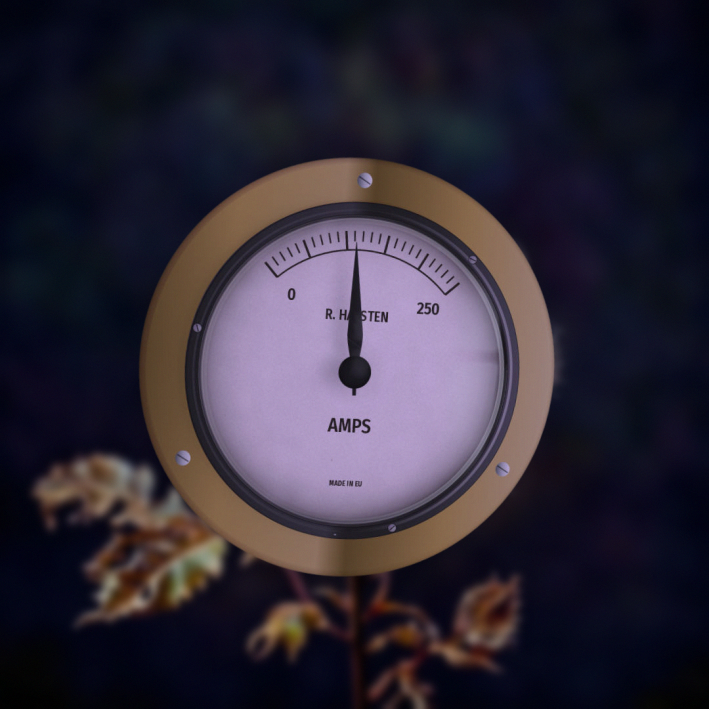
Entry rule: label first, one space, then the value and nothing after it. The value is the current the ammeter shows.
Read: 110 A
